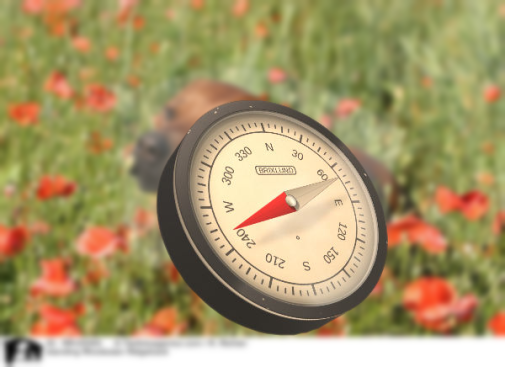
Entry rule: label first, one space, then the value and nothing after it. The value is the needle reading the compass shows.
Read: 250 °
